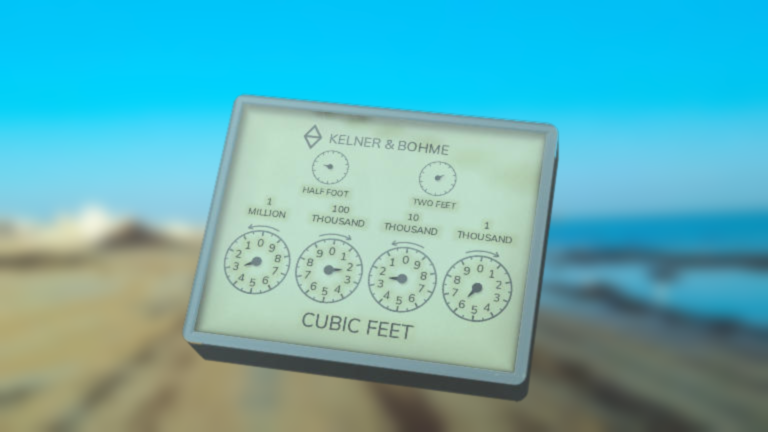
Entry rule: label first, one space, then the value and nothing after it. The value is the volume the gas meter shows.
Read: 322600 ft³
